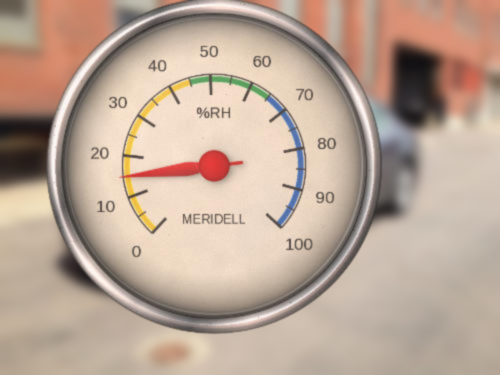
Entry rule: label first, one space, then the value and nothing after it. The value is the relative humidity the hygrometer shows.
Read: 15 %
